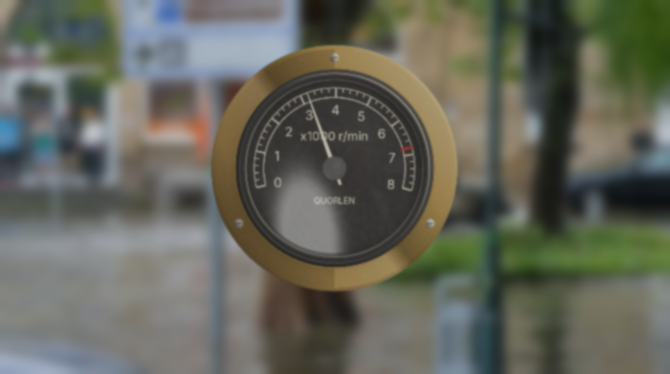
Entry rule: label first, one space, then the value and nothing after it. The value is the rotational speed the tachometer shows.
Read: 3200 rpm
